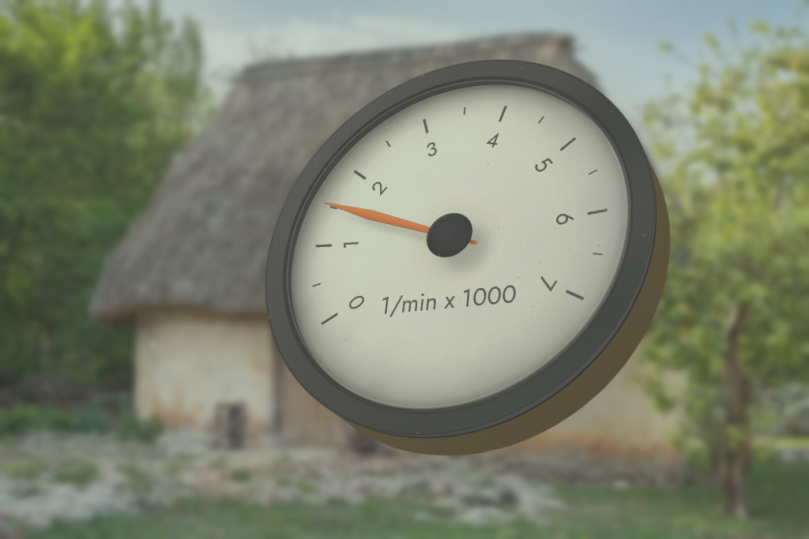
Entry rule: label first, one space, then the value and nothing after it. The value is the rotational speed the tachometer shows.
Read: 1500 rpm
